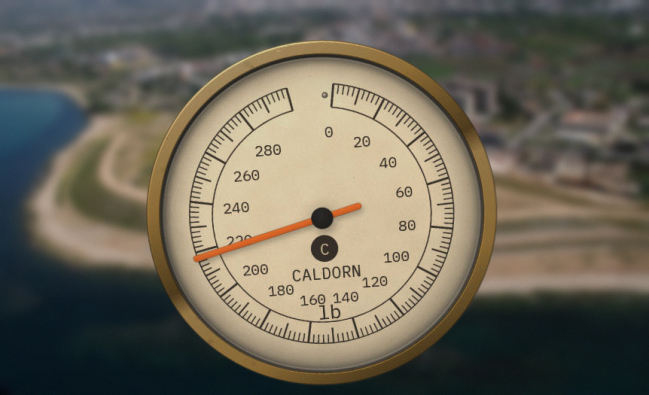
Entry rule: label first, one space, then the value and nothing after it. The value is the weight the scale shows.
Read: 218 lb
